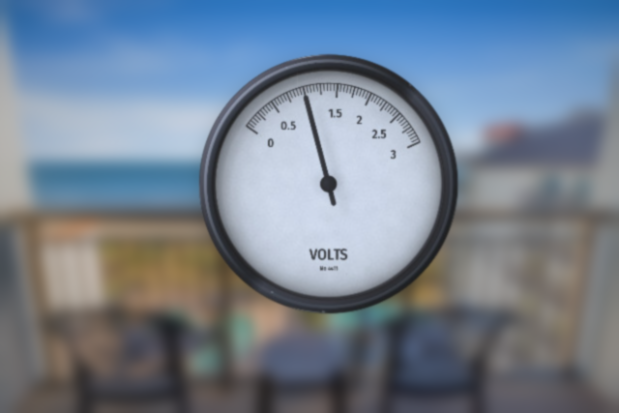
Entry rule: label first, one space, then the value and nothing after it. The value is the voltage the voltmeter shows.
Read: 1 V
